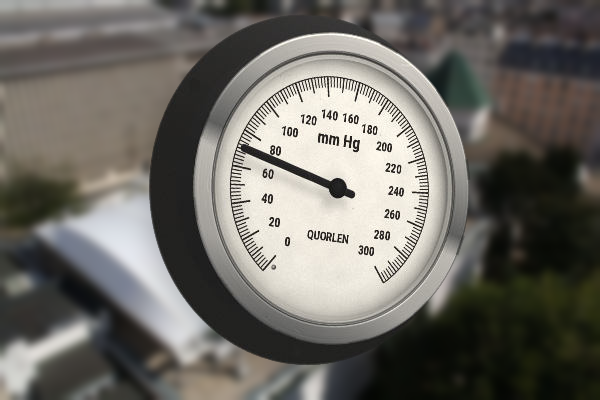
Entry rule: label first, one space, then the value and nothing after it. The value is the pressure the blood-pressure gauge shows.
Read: 70 mmHg
